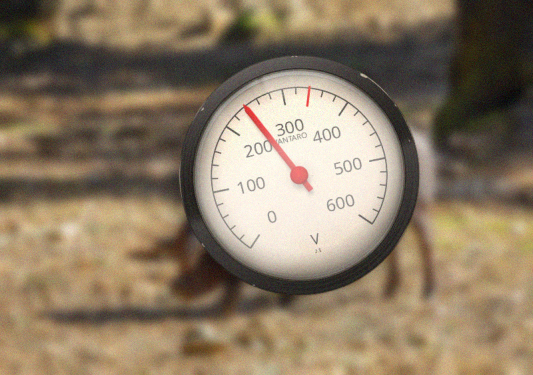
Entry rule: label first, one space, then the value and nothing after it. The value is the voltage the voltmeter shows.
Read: 240 V
